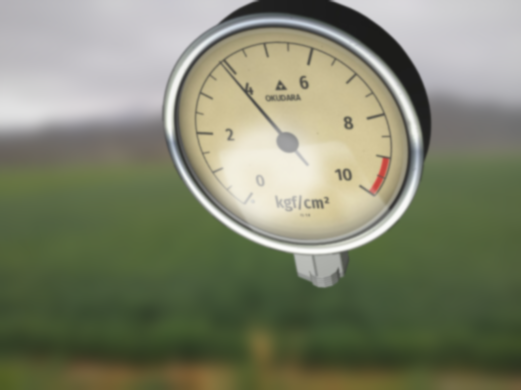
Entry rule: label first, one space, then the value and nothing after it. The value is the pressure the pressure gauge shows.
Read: 4 kg/cm²
